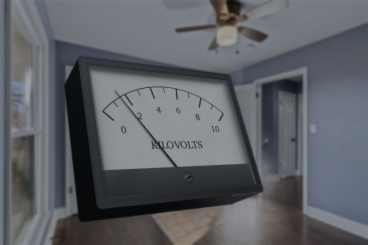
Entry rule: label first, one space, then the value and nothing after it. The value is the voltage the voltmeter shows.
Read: 1.5 kV
